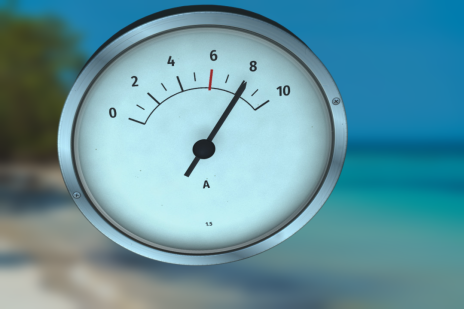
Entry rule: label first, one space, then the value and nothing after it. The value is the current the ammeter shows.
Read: 8 A
